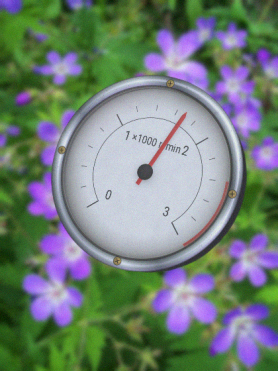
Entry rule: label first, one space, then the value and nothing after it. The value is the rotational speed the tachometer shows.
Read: 1700 rpm
